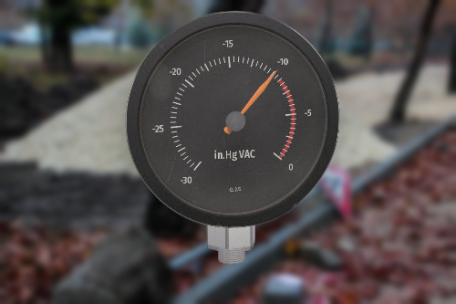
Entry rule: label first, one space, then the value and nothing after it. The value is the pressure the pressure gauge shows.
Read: -10 inHg
